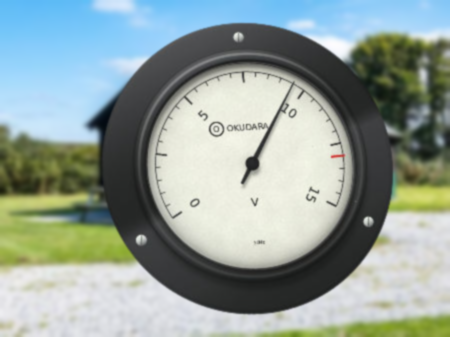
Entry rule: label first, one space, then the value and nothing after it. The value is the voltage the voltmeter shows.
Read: 9.5 V
